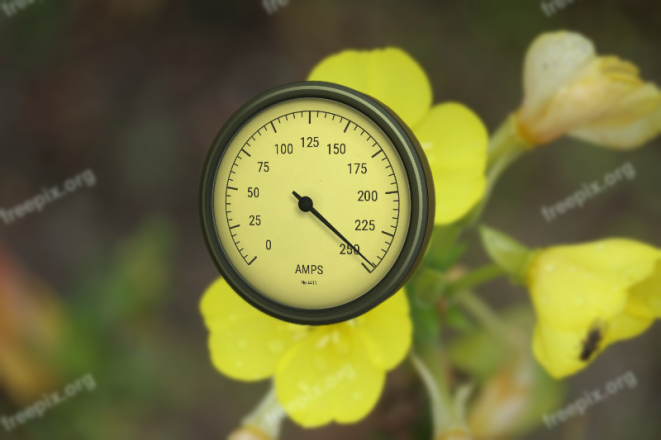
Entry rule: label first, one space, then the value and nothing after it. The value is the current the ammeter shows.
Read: 245 A
